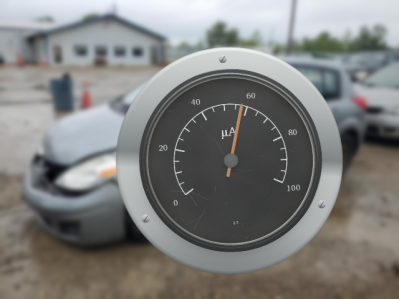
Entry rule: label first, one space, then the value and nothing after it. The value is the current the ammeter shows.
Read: 57.5 µA
